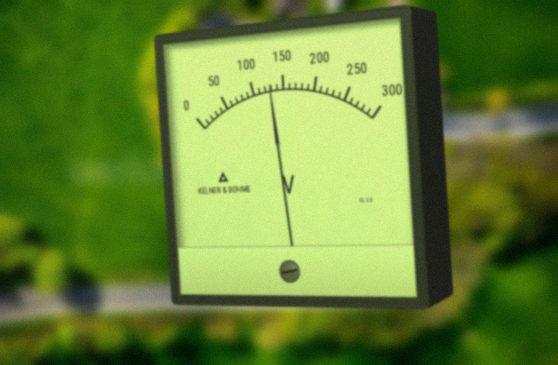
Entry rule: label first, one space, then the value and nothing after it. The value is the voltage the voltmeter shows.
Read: 130 V
